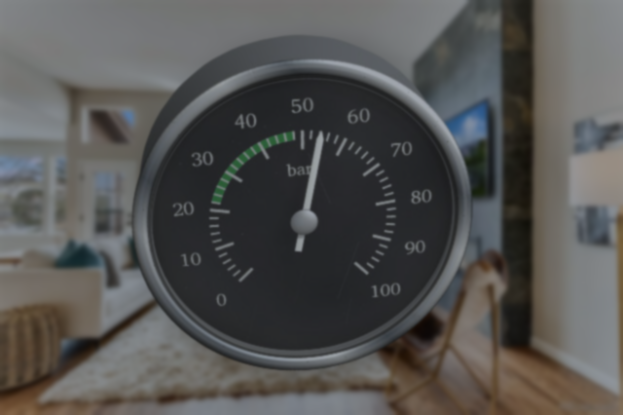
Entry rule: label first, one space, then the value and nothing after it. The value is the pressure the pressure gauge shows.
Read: 54 bar
